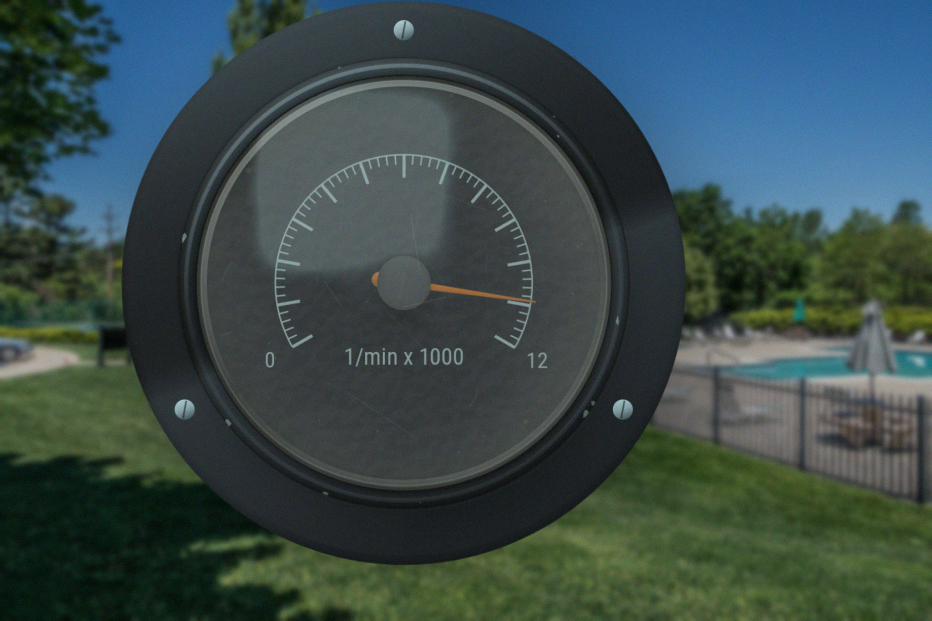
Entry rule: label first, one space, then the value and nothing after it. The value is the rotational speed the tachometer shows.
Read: 10900 rpm
